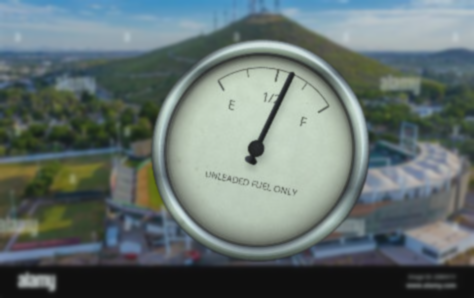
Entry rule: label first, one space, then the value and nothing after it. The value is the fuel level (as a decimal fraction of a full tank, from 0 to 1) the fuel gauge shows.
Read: 0.625
